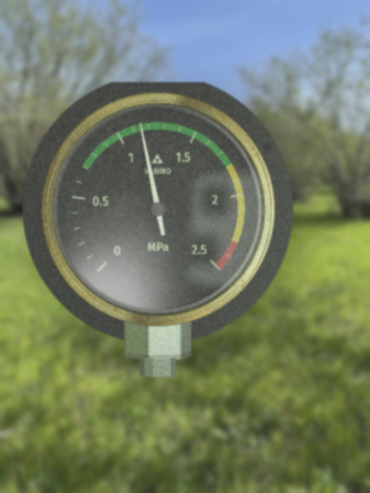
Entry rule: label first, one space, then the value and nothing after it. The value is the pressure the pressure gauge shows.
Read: 1.15 MPa
